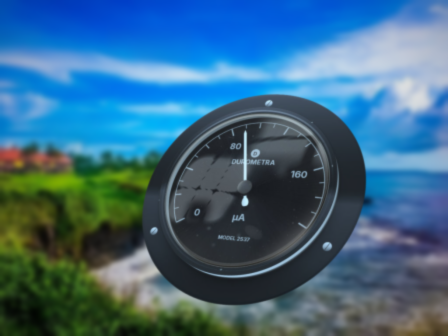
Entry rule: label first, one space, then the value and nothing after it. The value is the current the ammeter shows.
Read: 90 µA
